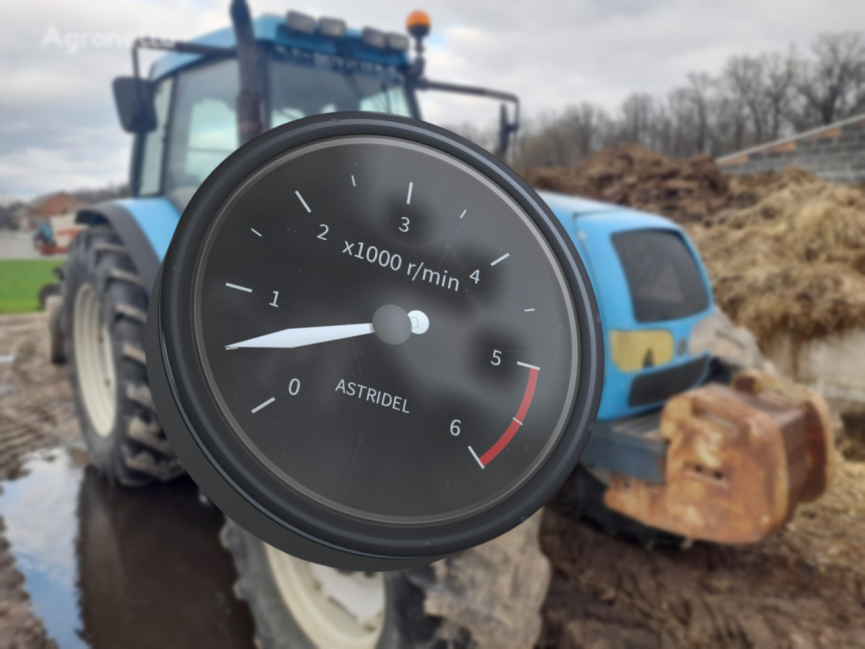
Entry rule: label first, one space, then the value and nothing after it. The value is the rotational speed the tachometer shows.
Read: 500 rpm
